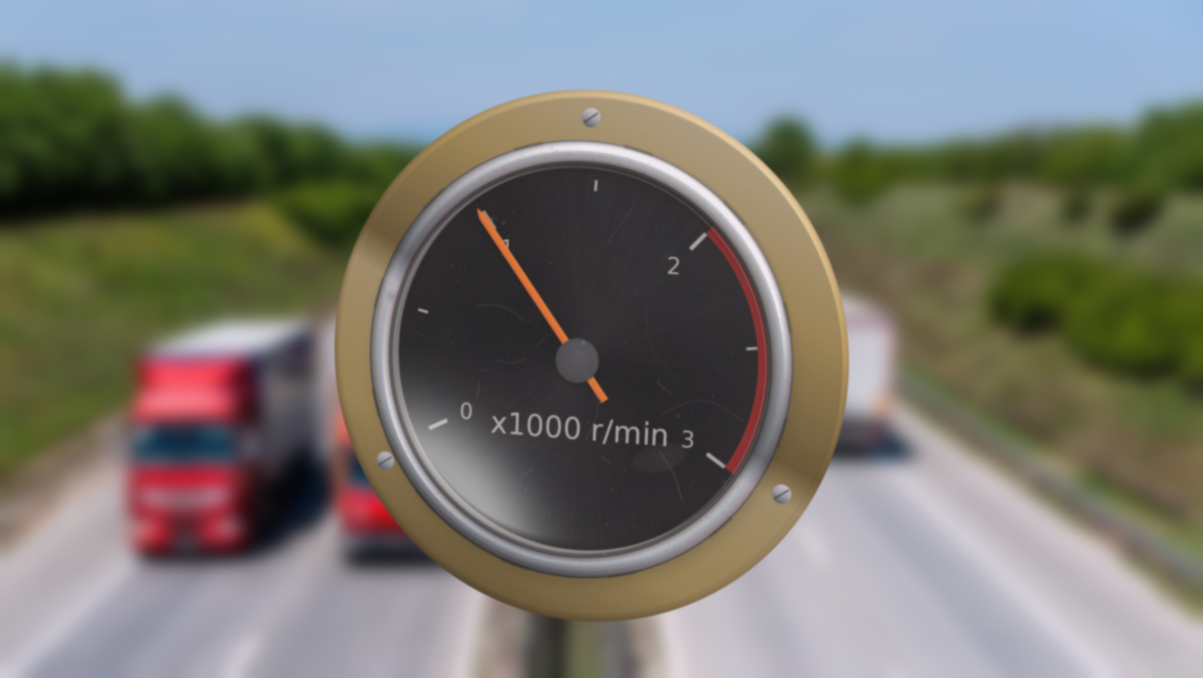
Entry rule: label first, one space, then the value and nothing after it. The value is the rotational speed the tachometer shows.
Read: 1000 rpm
